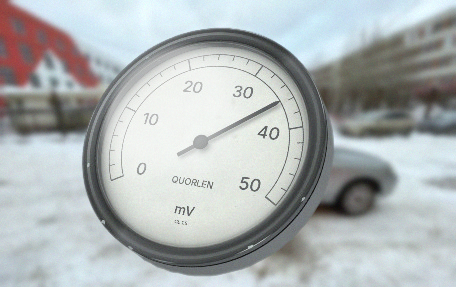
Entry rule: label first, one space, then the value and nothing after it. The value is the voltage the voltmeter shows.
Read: 36 mV
